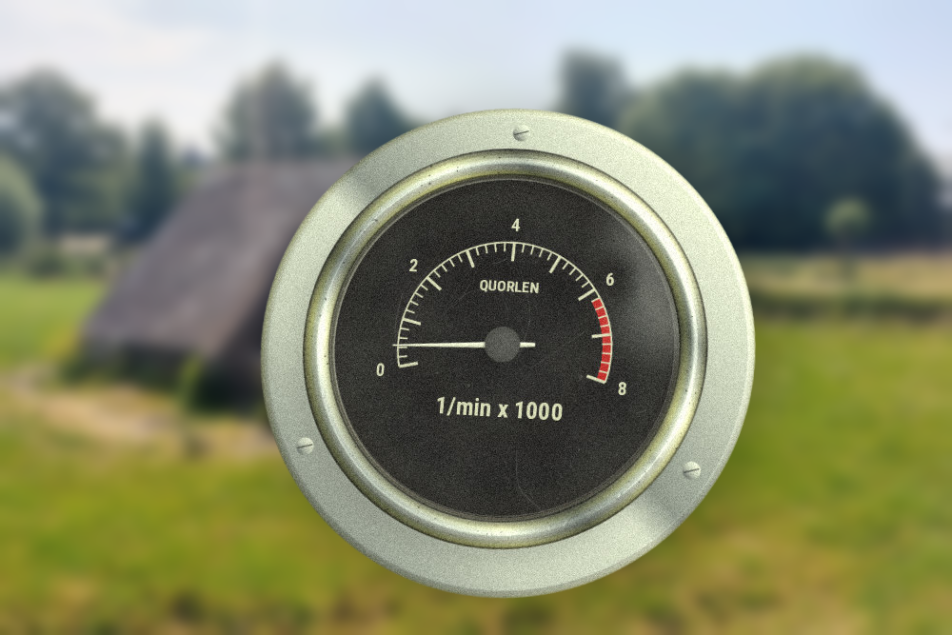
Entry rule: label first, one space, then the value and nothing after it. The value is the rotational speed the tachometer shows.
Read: 400 rpm
